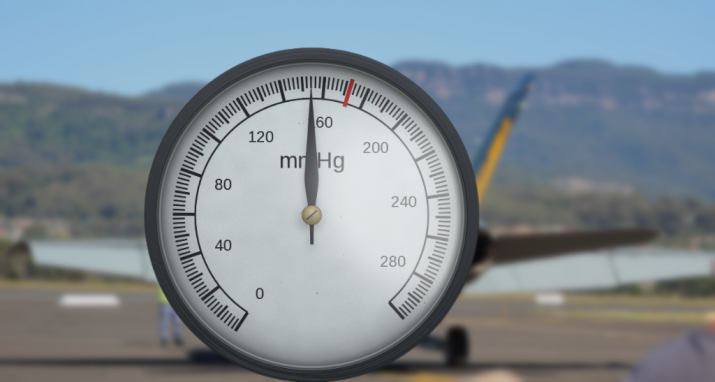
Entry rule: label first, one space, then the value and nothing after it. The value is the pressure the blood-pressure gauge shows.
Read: 154 mmHg
